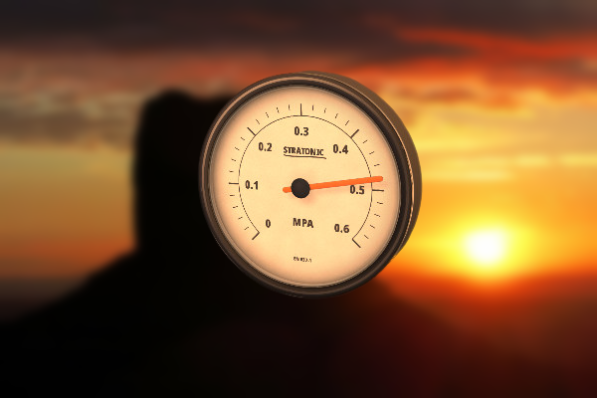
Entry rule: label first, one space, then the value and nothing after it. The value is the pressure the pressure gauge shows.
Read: 0.48 MPa
